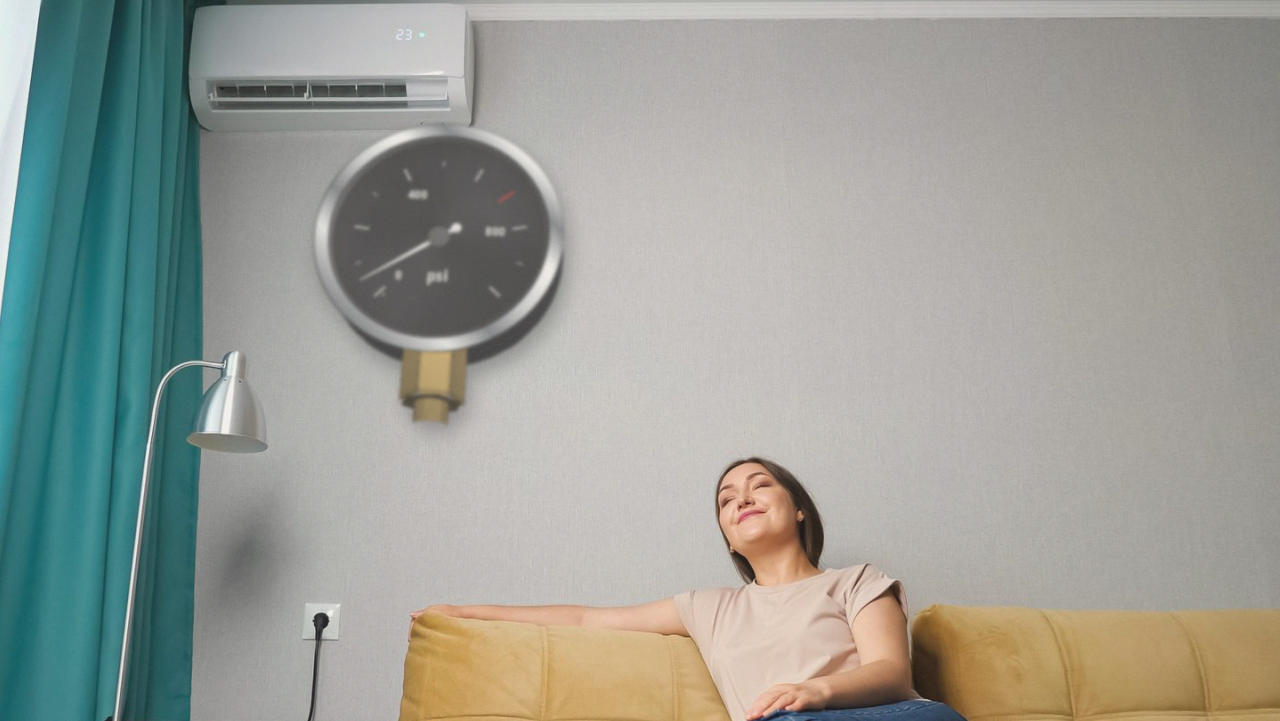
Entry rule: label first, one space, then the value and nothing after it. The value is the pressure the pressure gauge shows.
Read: 50 psi
